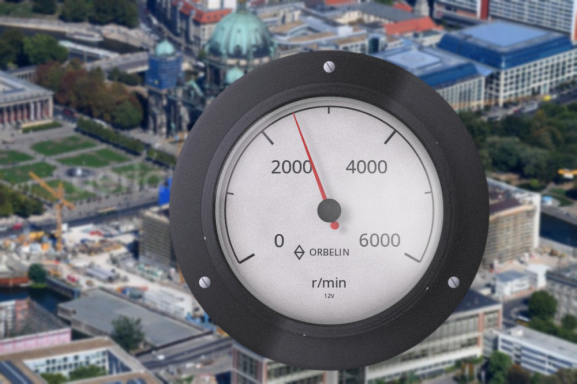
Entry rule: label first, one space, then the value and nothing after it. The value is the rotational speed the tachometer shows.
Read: 2500 rpm
